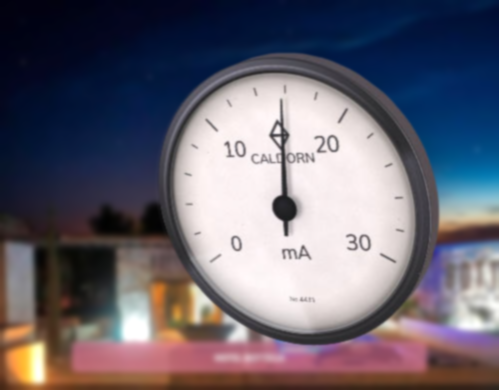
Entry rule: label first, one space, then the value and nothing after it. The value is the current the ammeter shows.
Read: 16 mA
